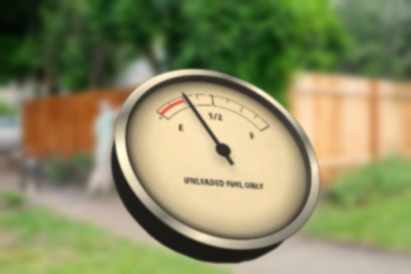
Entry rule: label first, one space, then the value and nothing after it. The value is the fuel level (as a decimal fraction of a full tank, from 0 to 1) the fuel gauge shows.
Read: 0.25
